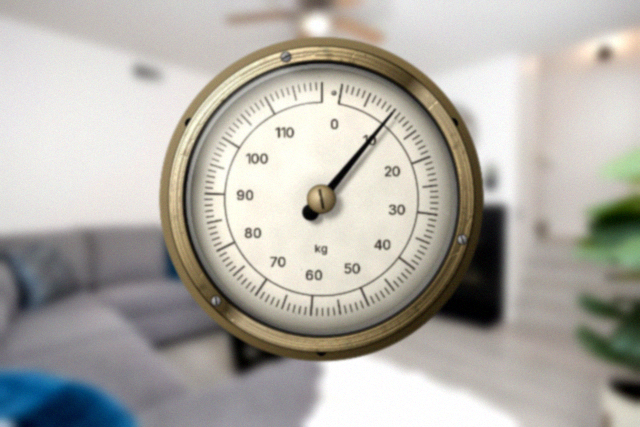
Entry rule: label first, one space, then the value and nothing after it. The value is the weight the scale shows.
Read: 10 kg
